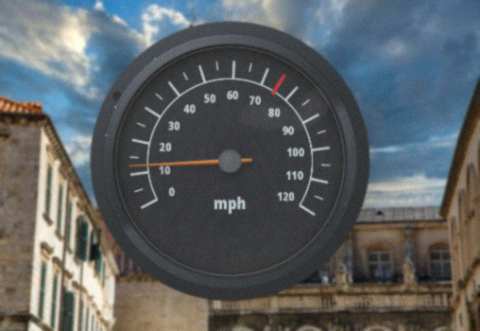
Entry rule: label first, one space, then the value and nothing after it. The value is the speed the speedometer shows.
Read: 12.5 mph
